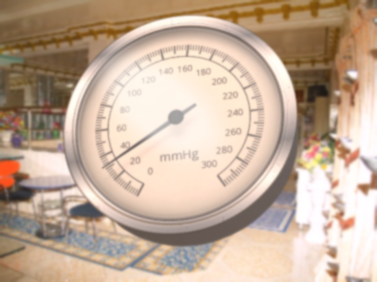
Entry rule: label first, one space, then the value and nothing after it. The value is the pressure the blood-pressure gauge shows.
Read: 30 mmHg
